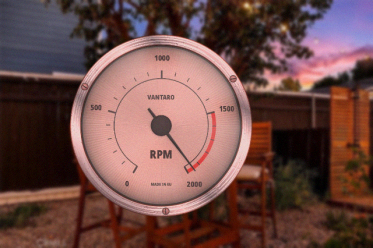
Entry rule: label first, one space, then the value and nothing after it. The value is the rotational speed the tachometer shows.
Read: 1950 rpm
